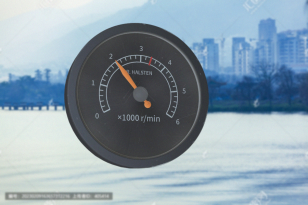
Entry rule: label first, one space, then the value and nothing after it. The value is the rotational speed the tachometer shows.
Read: 2000 rpm
